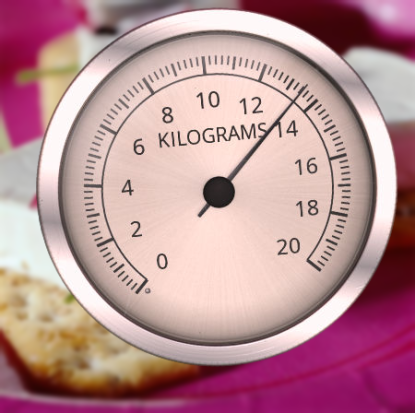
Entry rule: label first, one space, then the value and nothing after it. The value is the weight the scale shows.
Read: 13.4 kg
